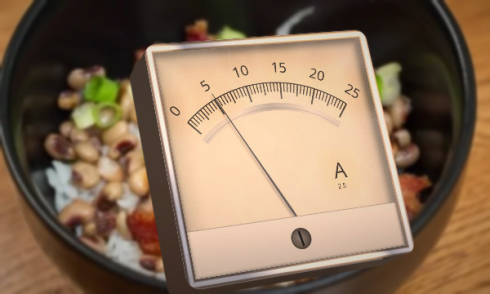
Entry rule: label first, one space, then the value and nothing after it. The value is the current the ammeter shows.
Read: 5 A
